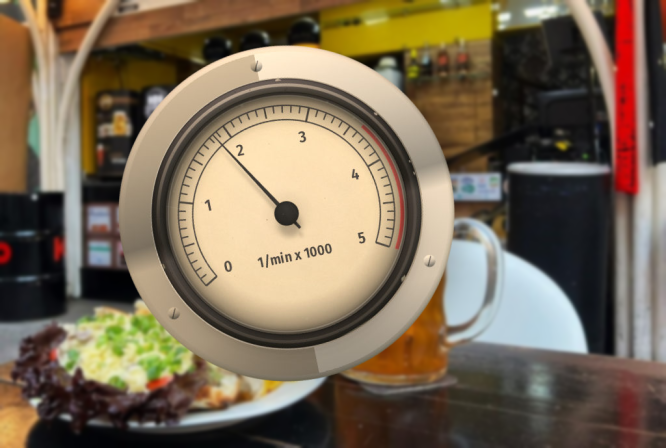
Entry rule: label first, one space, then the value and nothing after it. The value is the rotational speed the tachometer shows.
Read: 1850 rpm
